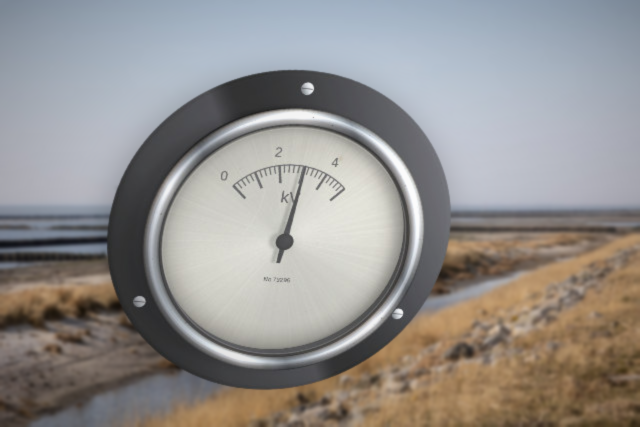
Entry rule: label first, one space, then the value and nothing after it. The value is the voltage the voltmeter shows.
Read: 3 kV
